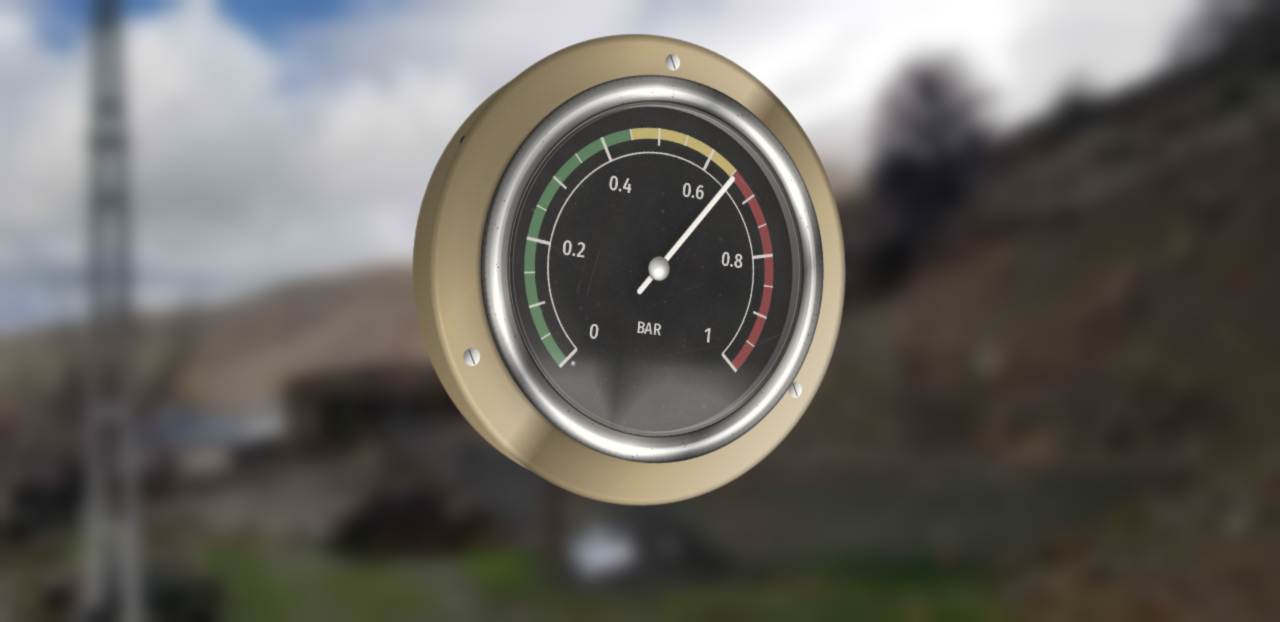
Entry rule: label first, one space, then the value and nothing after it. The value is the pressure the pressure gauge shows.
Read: 0.65 bar
